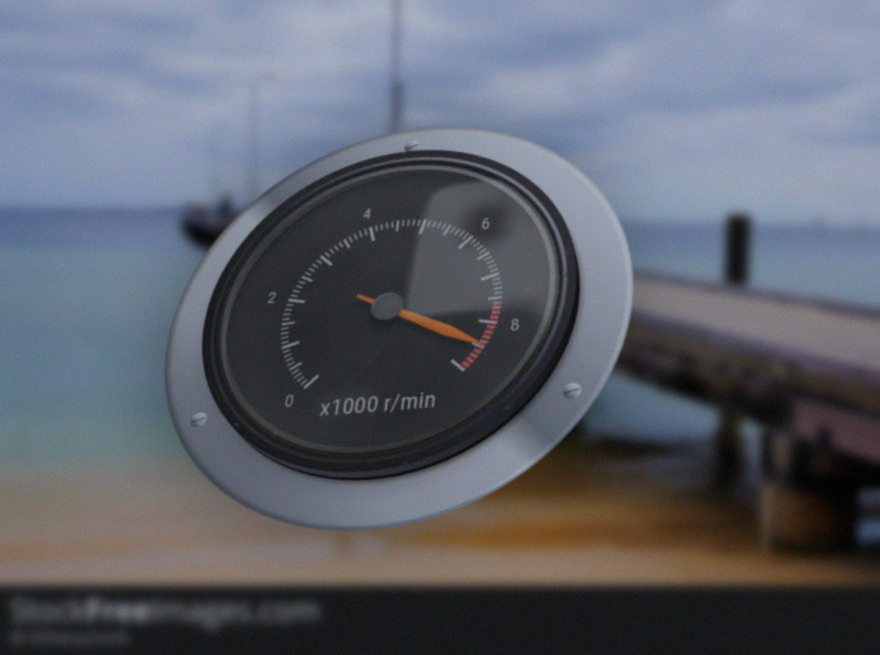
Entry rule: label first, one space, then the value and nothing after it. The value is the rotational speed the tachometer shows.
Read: 8500 rpm
